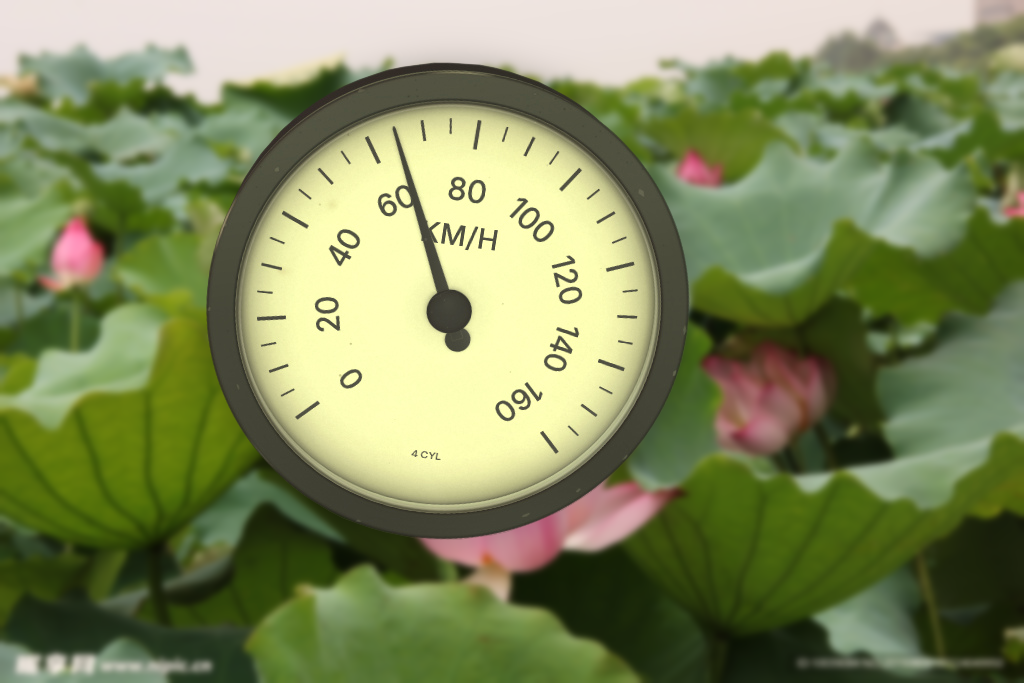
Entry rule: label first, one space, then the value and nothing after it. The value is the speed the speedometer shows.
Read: 65 km/h
